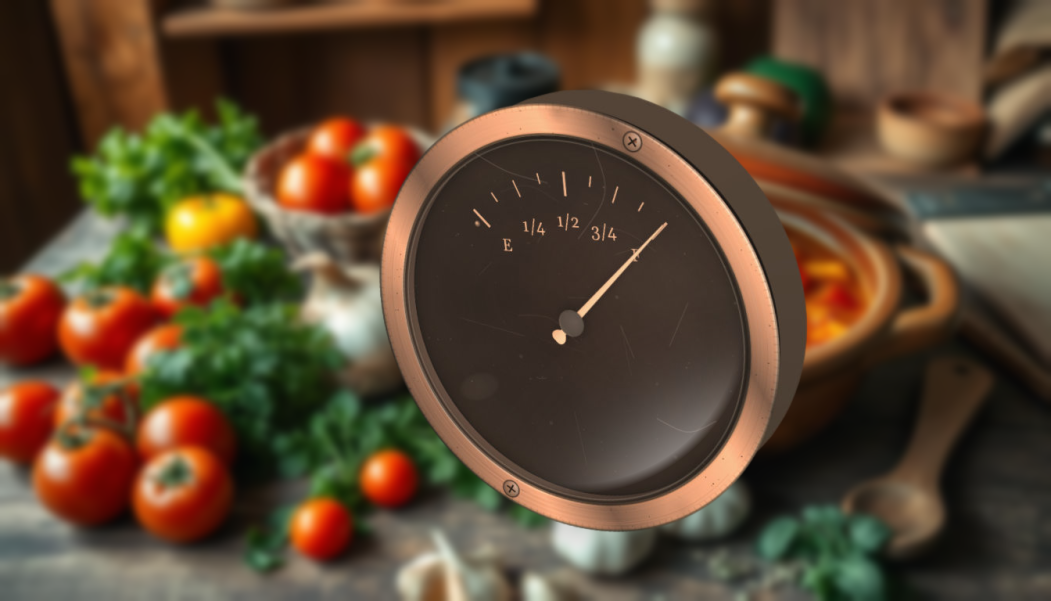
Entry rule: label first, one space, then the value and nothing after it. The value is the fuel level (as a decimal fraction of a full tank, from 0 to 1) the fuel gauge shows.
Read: 1
